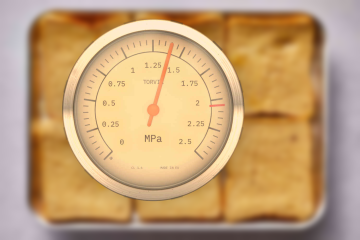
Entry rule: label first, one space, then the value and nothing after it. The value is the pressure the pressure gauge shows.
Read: 1.4 MPa
